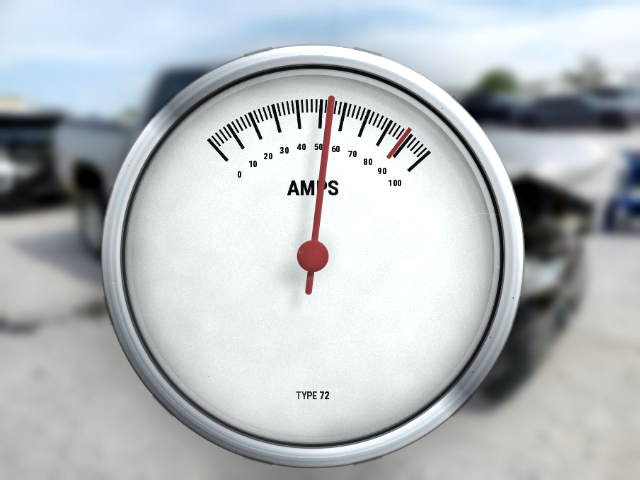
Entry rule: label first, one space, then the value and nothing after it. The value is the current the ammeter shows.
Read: 54 A
